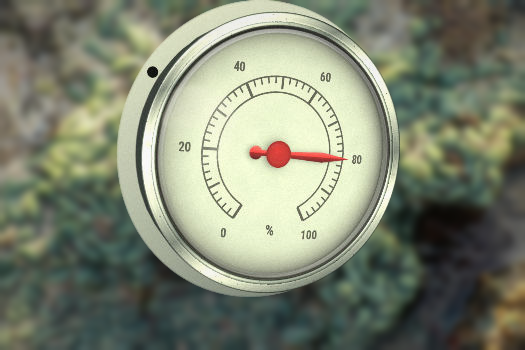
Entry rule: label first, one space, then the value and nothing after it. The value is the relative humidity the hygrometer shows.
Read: 80 %
